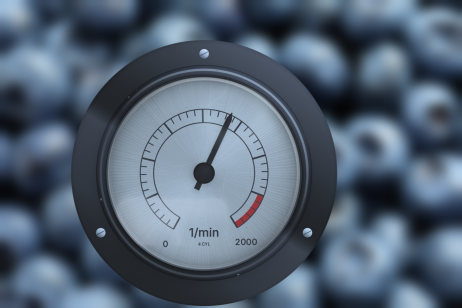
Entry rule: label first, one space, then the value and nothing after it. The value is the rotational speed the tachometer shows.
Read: 1175 rpm
